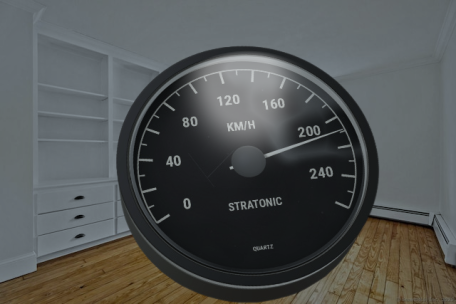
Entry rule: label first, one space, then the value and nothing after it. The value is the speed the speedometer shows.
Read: 210 km/h
